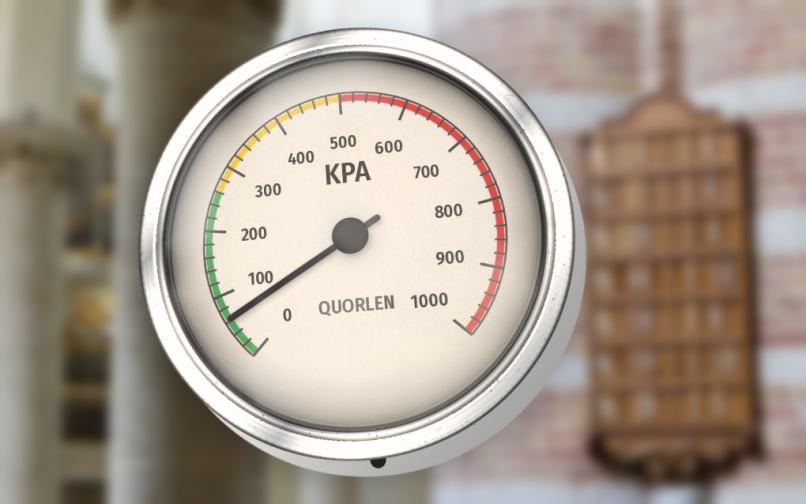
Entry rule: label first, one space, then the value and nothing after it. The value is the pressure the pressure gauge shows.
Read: 60 kPa
